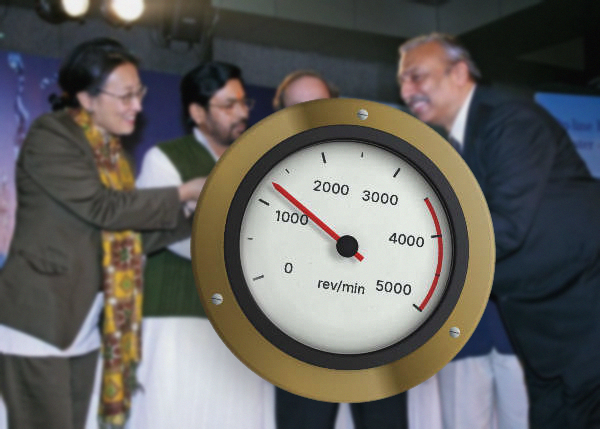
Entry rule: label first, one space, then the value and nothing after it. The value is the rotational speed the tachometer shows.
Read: 1250 rpm
